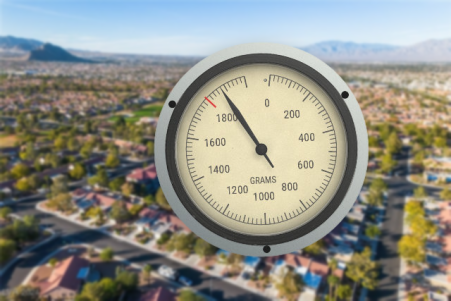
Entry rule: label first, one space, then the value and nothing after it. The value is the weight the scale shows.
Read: 1880 g
